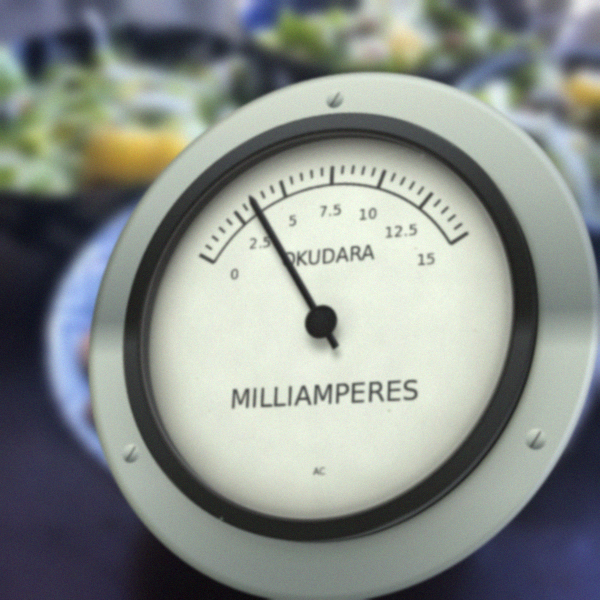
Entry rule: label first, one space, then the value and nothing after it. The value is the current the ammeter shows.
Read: 3.5 mA
